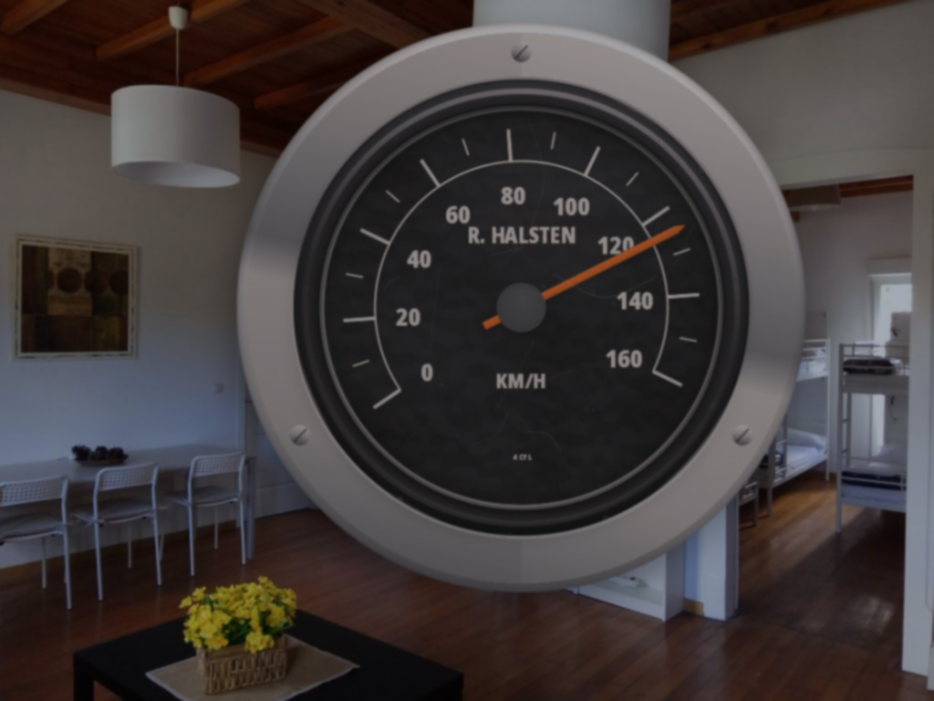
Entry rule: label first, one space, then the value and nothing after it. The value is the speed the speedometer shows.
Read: 125 km/h
